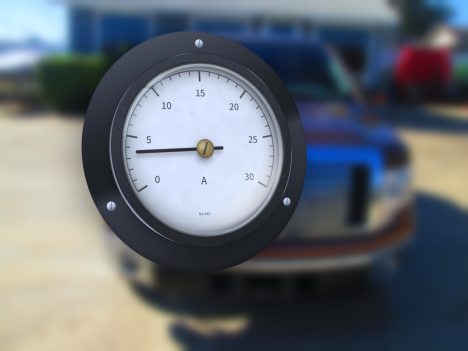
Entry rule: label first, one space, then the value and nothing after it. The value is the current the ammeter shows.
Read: 3.5 A
